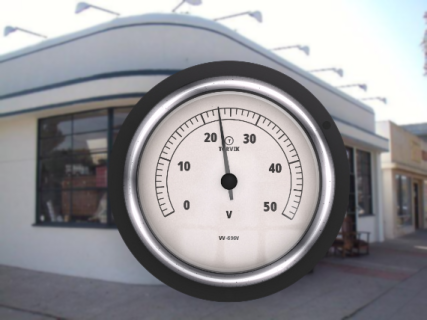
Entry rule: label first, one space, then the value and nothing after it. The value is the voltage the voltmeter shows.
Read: 23 V
